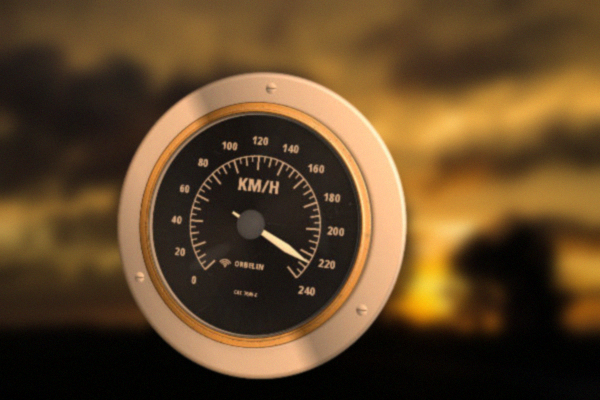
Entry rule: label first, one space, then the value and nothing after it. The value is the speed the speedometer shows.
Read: 225 km/h
